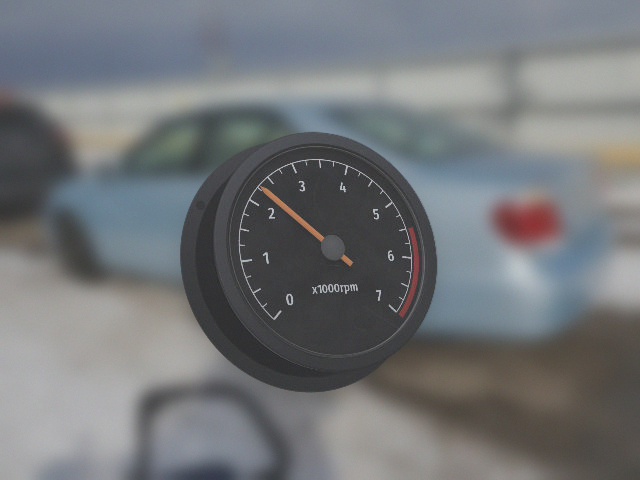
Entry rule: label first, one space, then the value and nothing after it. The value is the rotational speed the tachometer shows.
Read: 2250 rpm
